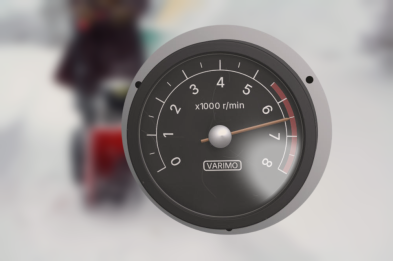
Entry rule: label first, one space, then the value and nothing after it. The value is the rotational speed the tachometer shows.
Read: 6500 rpm
